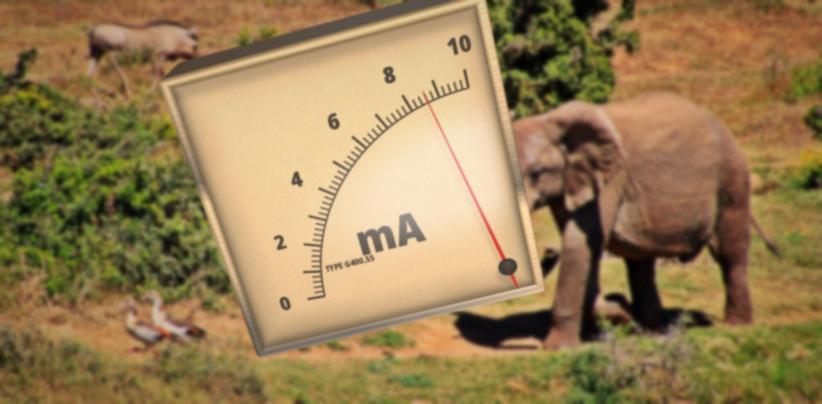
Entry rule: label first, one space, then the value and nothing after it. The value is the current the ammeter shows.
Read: 8.6 mA
